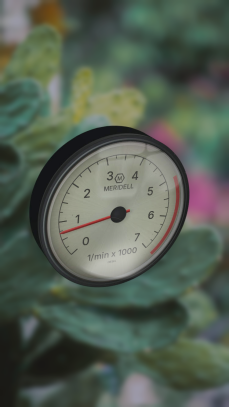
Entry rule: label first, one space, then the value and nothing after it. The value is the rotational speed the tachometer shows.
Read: 750 rpm
